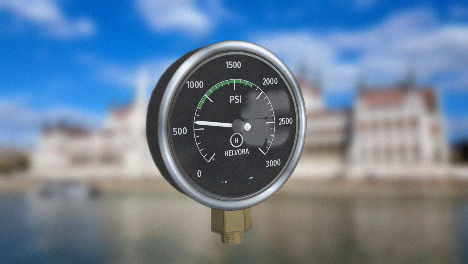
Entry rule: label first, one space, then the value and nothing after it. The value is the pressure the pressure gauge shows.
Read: 600 psi
